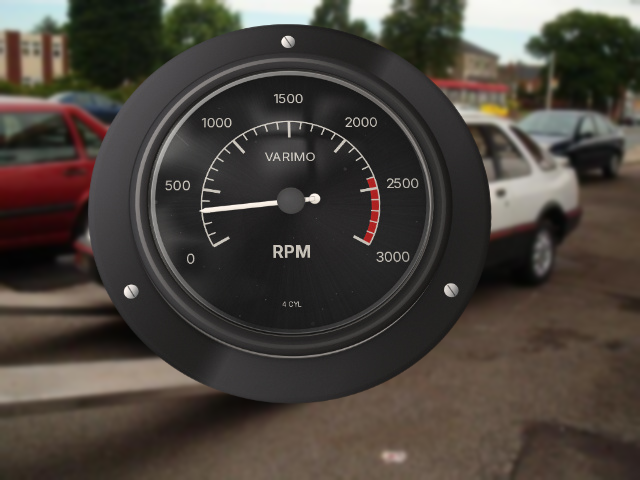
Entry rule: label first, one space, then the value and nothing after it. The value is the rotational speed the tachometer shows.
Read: 300 rpm
